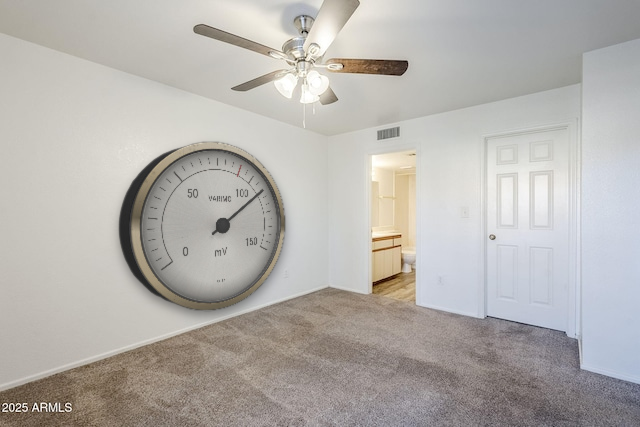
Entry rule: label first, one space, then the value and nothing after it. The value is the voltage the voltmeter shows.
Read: 110 mV
